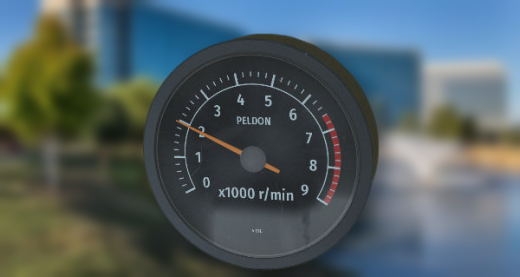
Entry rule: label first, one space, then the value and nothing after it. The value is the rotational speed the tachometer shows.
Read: 2000 rpm
